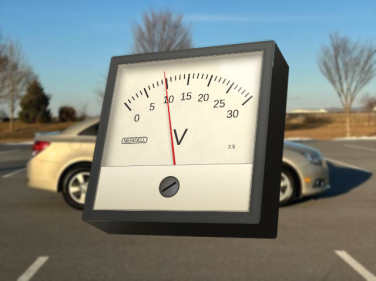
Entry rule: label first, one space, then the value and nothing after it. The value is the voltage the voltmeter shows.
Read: 10 V
